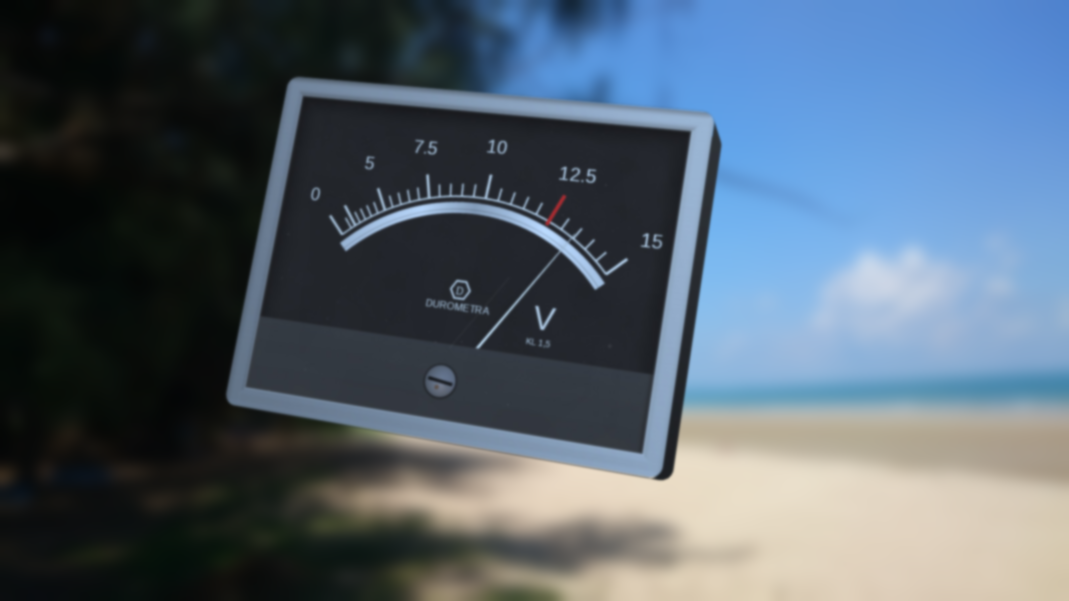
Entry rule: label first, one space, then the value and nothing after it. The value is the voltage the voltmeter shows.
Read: 13.5 V
